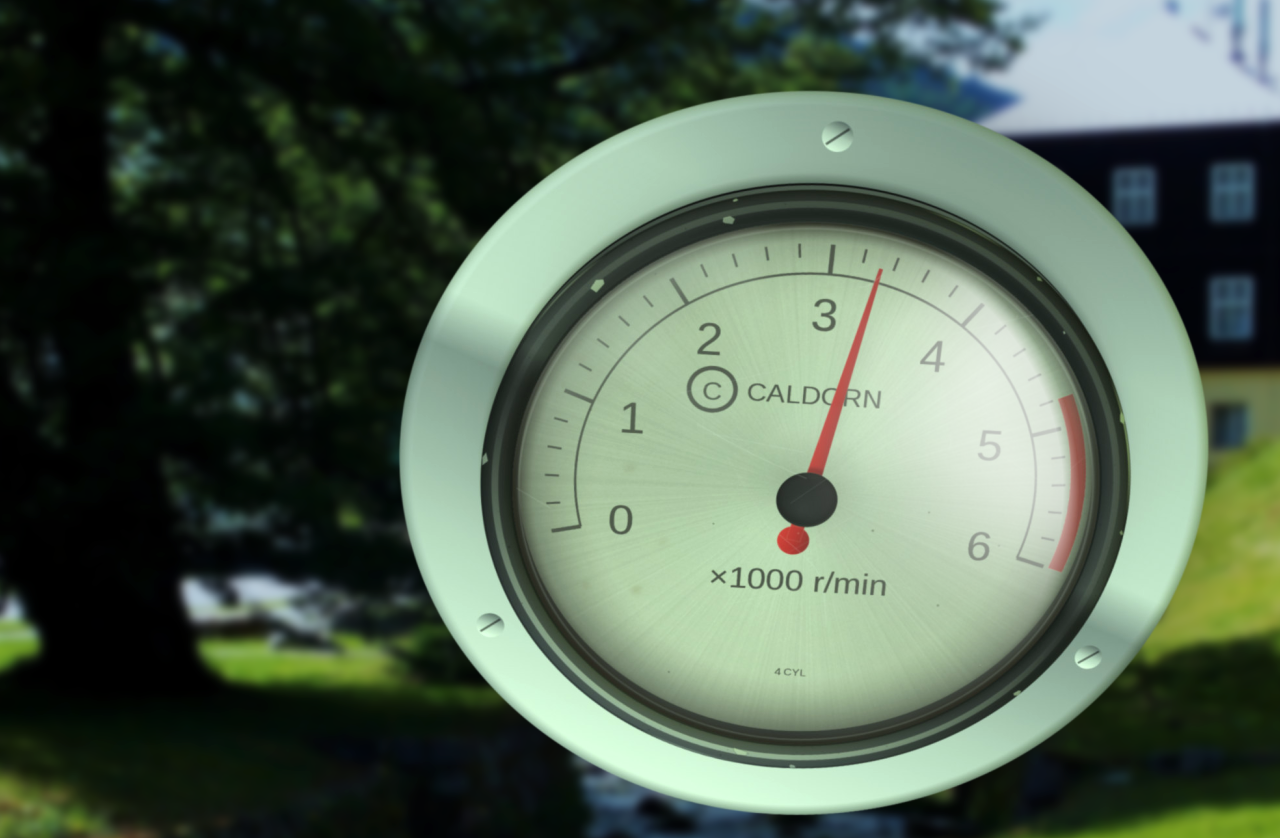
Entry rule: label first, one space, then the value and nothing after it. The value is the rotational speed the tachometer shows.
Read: 3300 rpm
